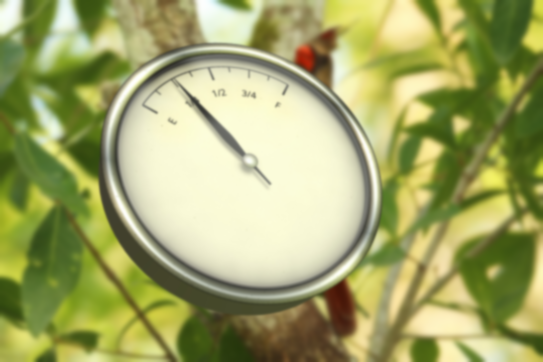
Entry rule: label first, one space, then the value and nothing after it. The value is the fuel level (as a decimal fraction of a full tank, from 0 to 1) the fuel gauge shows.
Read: 0.25
